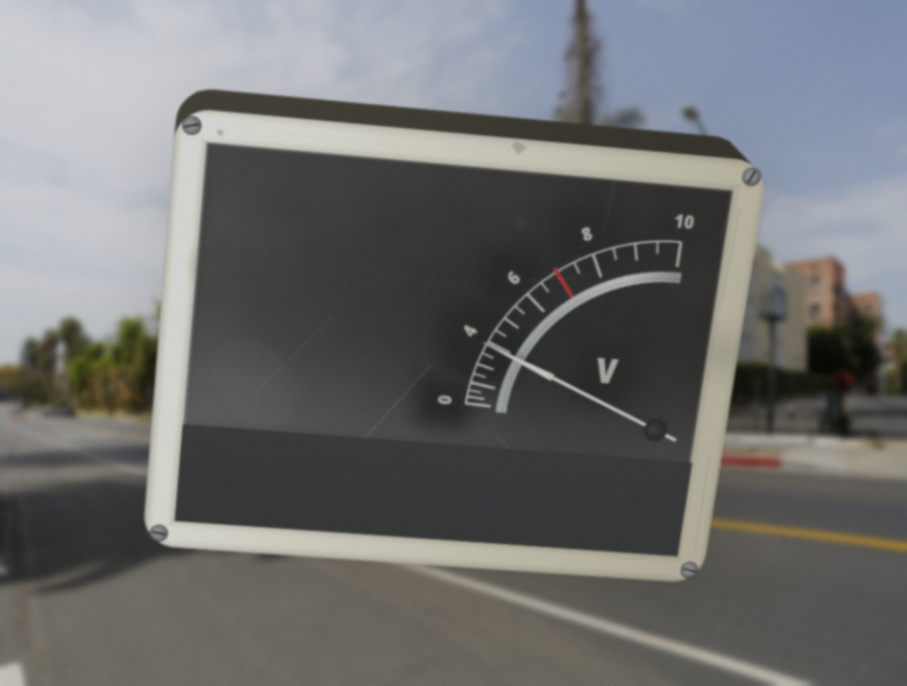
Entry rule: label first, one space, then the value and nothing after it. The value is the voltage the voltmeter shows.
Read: 4 V
